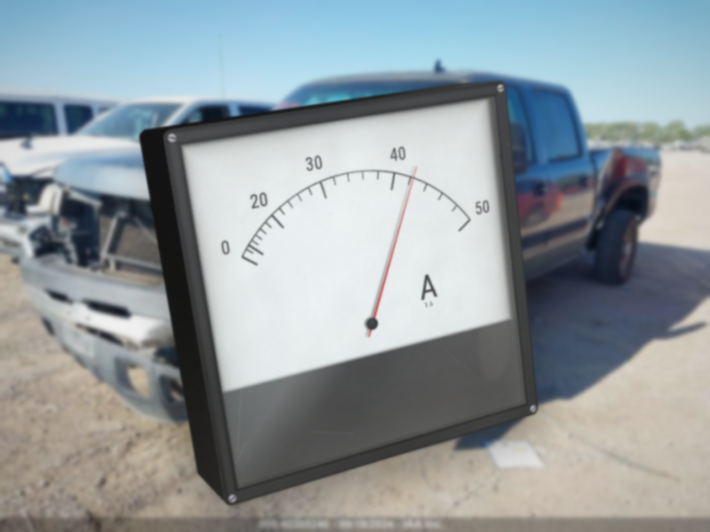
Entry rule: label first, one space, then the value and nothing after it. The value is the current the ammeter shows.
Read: 42 A
